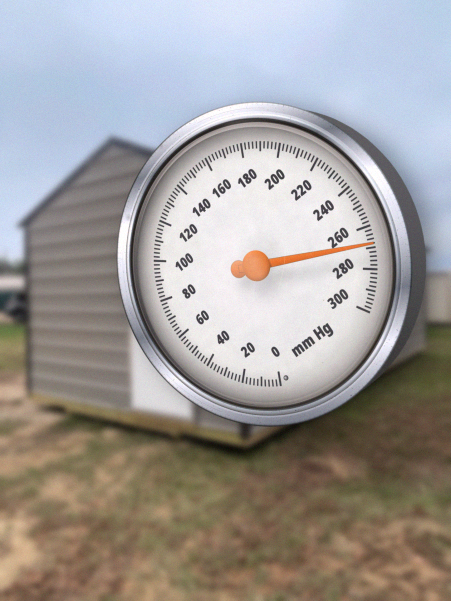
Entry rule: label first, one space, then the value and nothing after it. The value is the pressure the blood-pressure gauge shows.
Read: 268 mmHg
